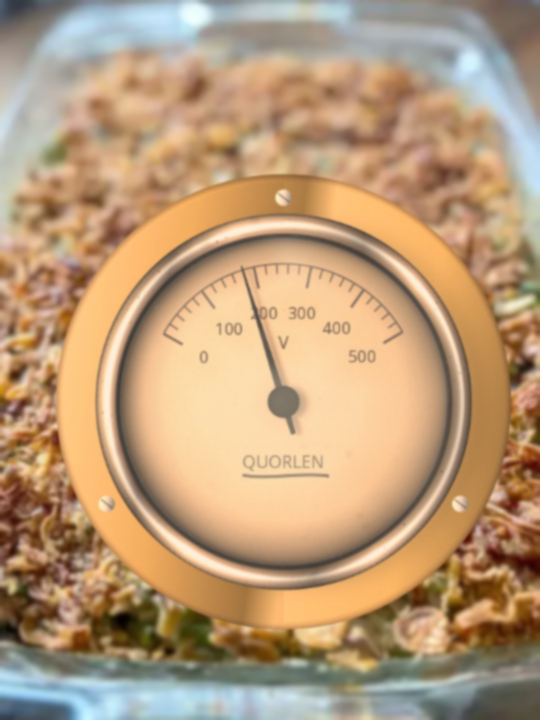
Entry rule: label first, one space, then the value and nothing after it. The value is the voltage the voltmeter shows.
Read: 180 V
